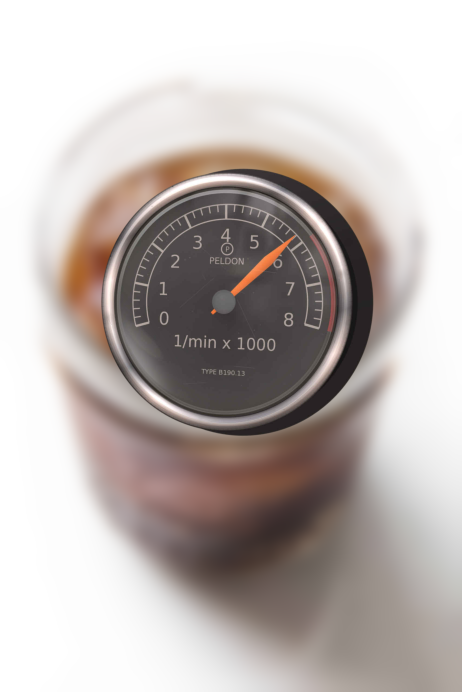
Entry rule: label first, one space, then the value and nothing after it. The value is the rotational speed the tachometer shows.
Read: 5800 rpm
